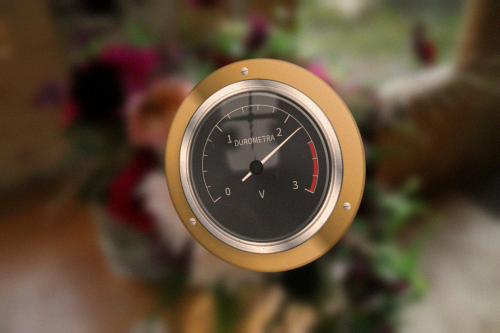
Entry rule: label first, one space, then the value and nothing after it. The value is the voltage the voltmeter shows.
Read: 2.2 V
